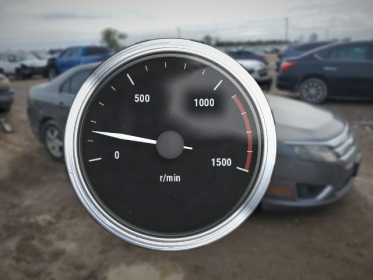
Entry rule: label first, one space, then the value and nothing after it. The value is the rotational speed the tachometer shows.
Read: 150 rpm
